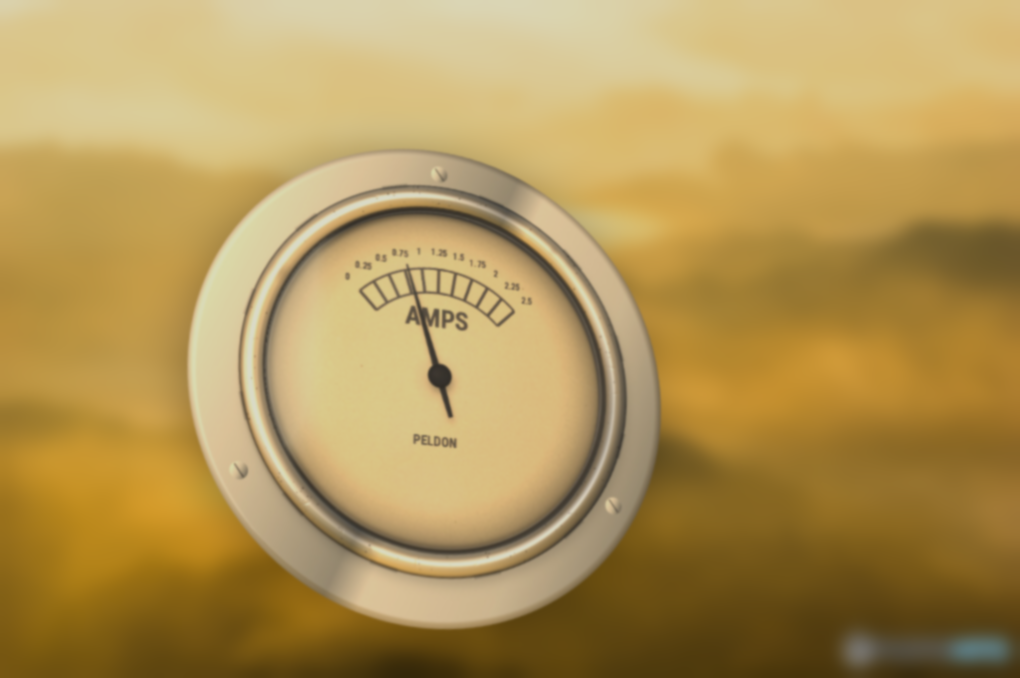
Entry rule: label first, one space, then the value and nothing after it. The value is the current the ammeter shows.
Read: 0.75 A
